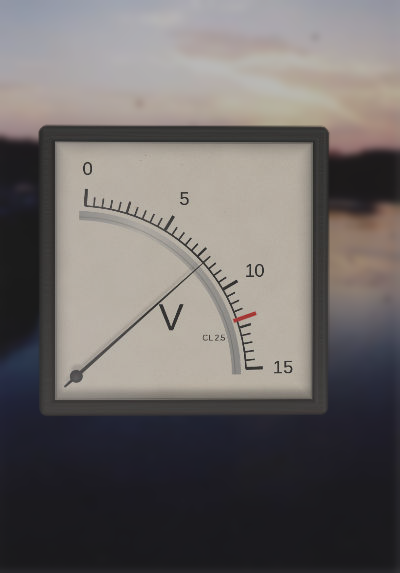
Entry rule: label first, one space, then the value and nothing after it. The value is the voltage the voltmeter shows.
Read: 8 V
